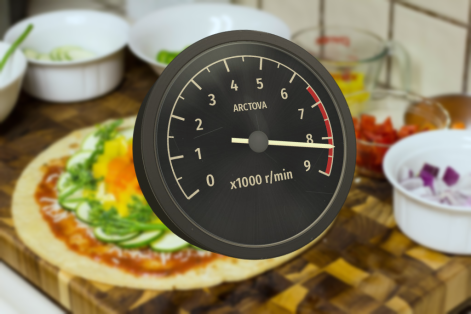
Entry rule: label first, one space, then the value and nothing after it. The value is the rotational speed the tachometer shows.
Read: 8250 rpm
